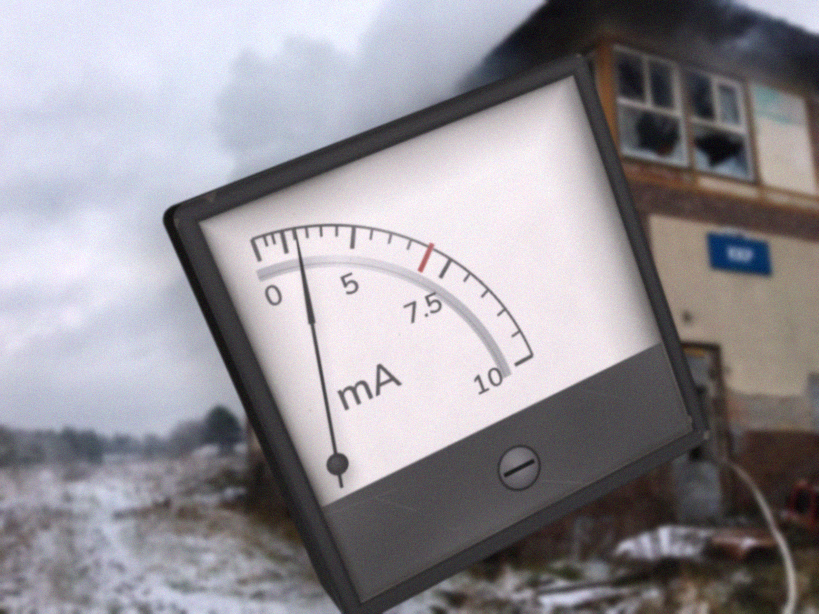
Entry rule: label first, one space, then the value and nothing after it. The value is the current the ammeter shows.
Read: 3 mA
